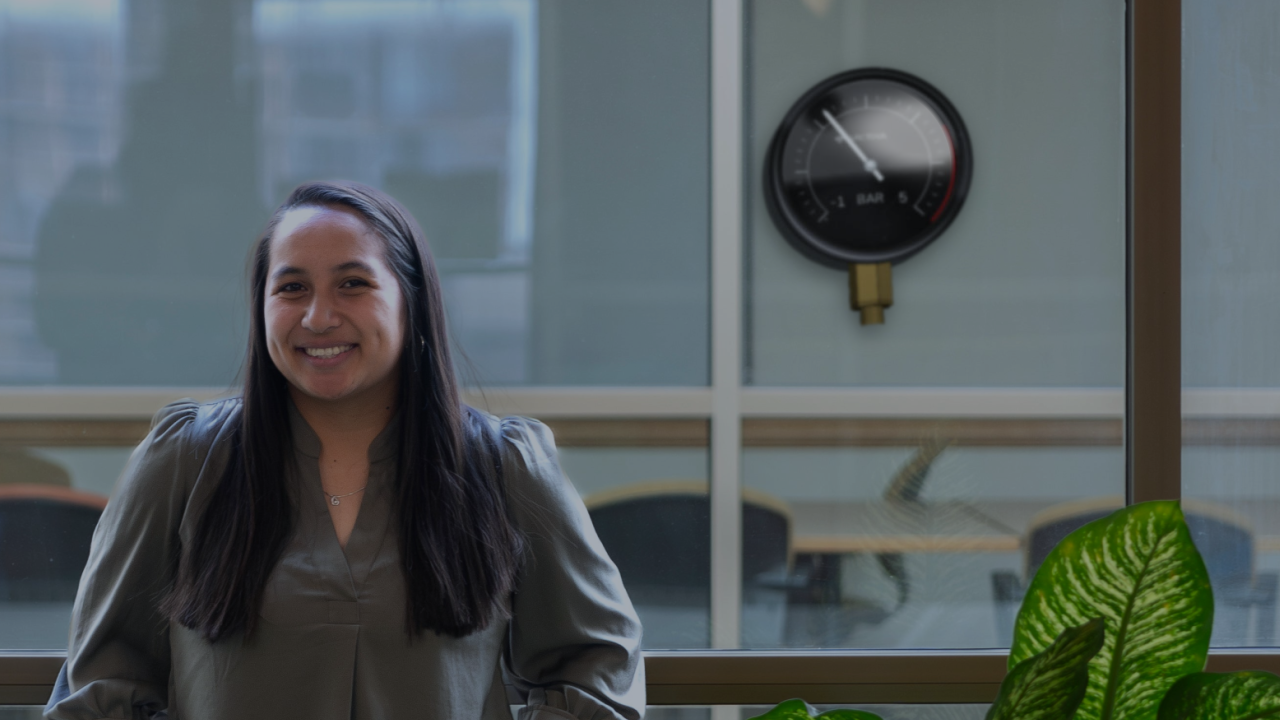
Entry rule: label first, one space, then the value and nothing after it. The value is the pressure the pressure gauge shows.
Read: 1.2 bar
